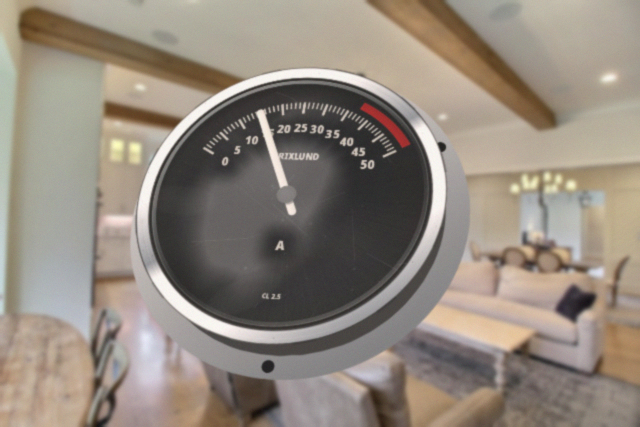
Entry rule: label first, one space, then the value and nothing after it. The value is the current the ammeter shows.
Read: 15 A
